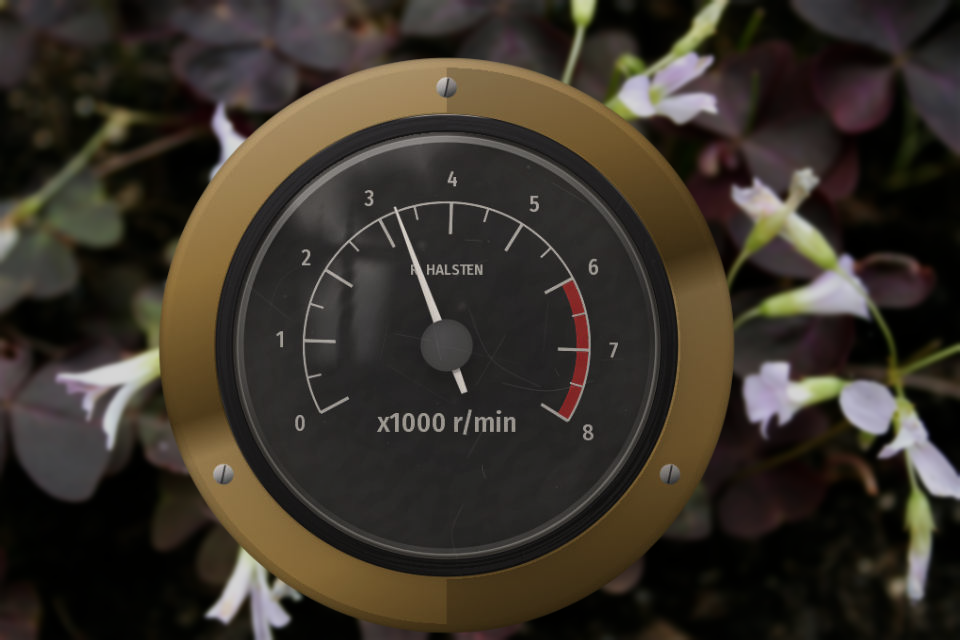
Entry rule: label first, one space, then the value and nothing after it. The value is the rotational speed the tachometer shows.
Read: 3250 rpm
